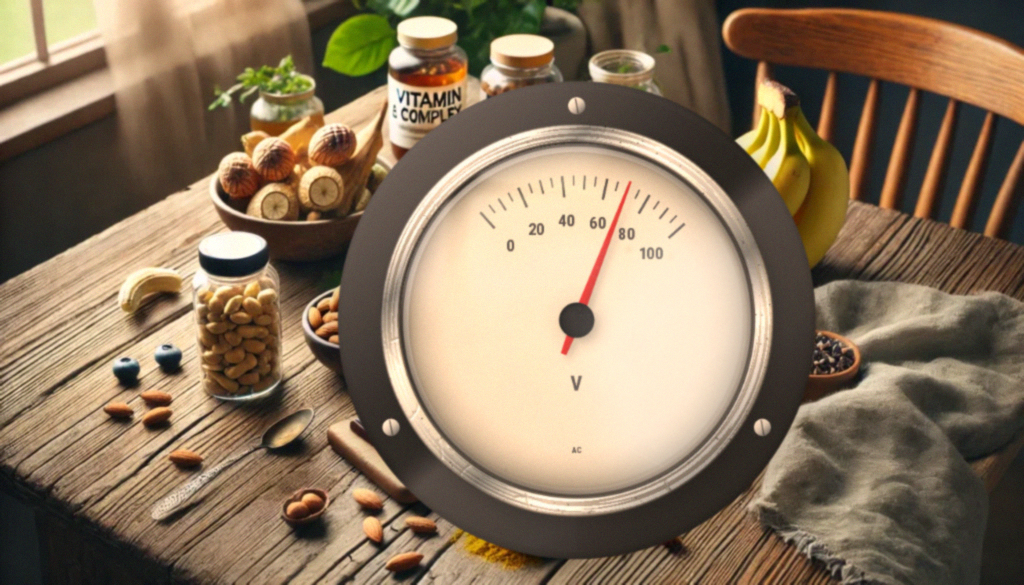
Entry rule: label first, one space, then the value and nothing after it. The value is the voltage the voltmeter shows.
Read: 70 V
